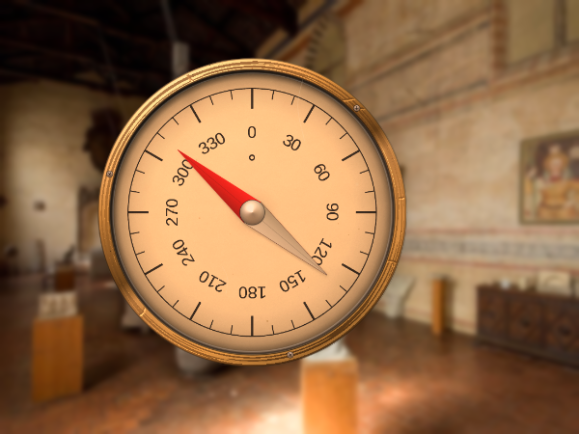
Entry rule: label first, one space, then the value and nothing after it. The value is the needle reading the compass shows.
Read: 310 °
